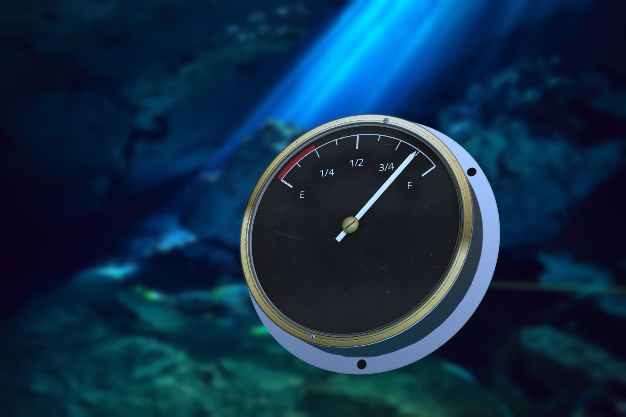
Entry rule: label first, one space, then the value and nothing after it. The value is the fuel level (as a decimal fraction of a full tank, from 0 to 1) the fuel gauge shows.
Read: 0.875
